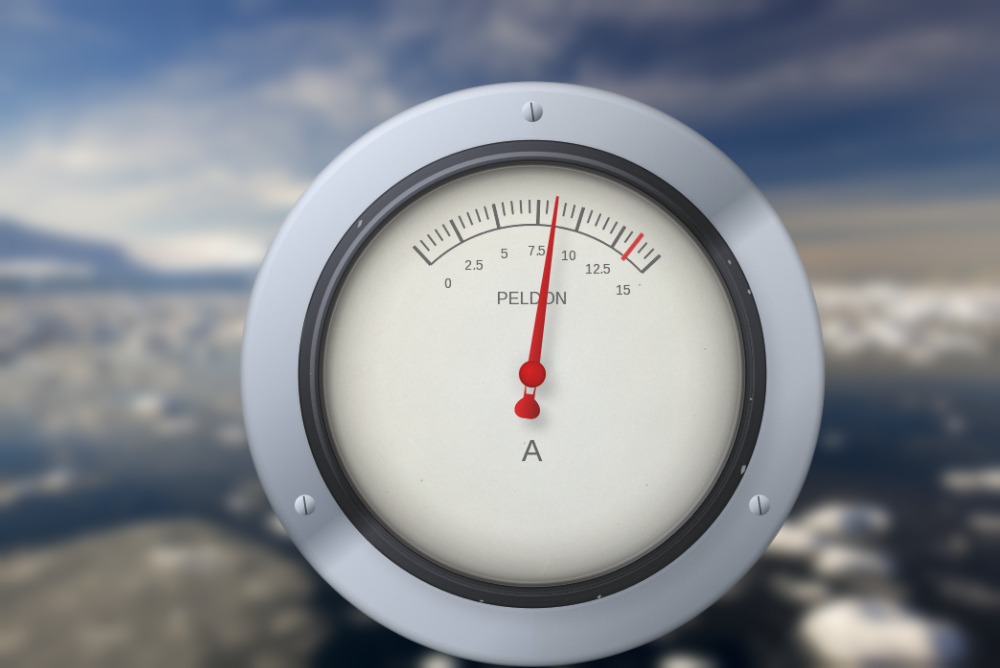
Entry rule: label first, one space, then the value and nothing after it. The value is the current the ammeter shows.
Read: 8.5 A
